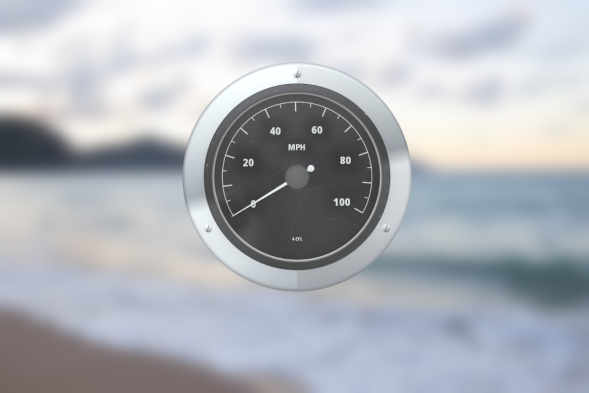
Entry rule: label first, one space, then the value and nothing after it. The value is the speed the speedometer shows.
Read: 0 mph
